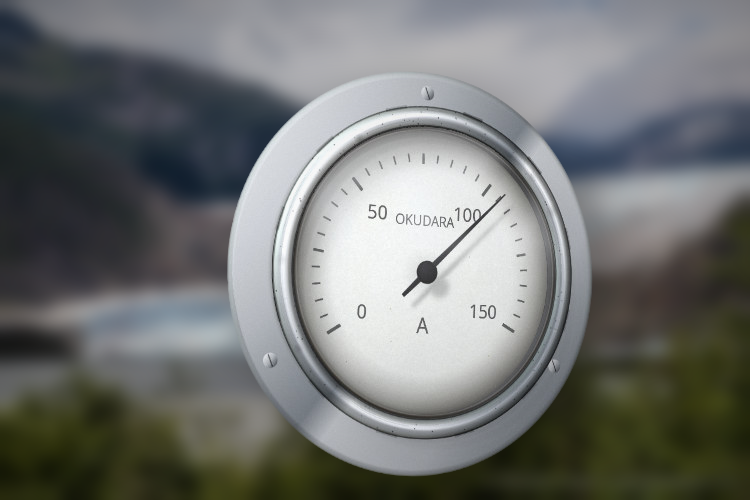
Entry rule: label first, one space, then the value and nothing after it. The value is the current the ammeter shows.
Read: 105 A
